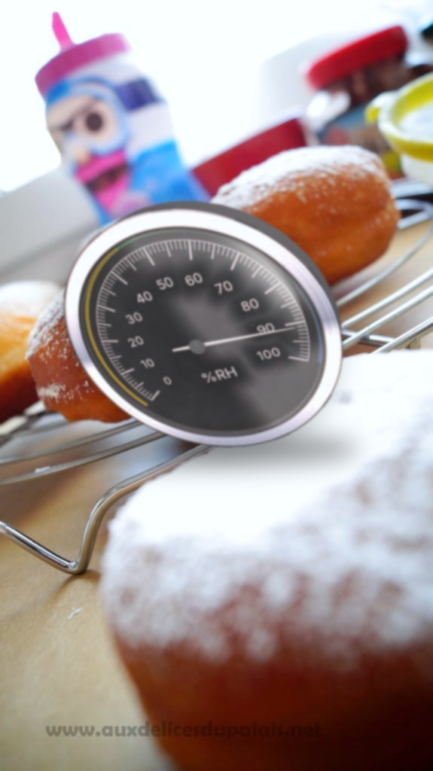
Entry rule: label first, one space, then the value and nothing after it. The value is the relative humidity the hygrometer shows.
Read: 90 %
